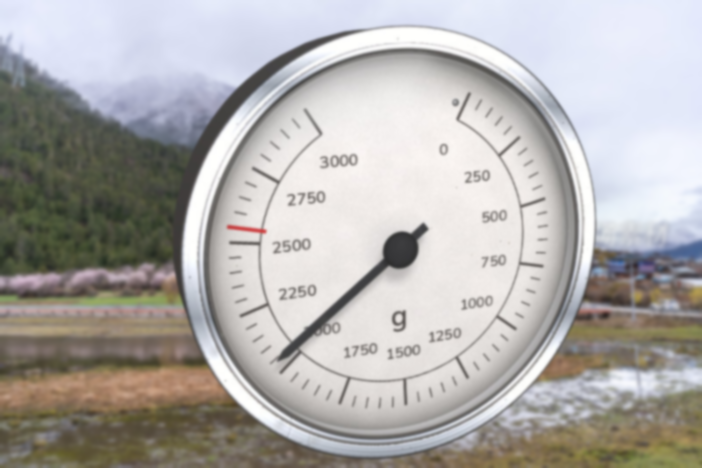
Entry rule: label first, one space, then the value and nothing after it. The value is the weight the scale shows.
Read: 2050 g
